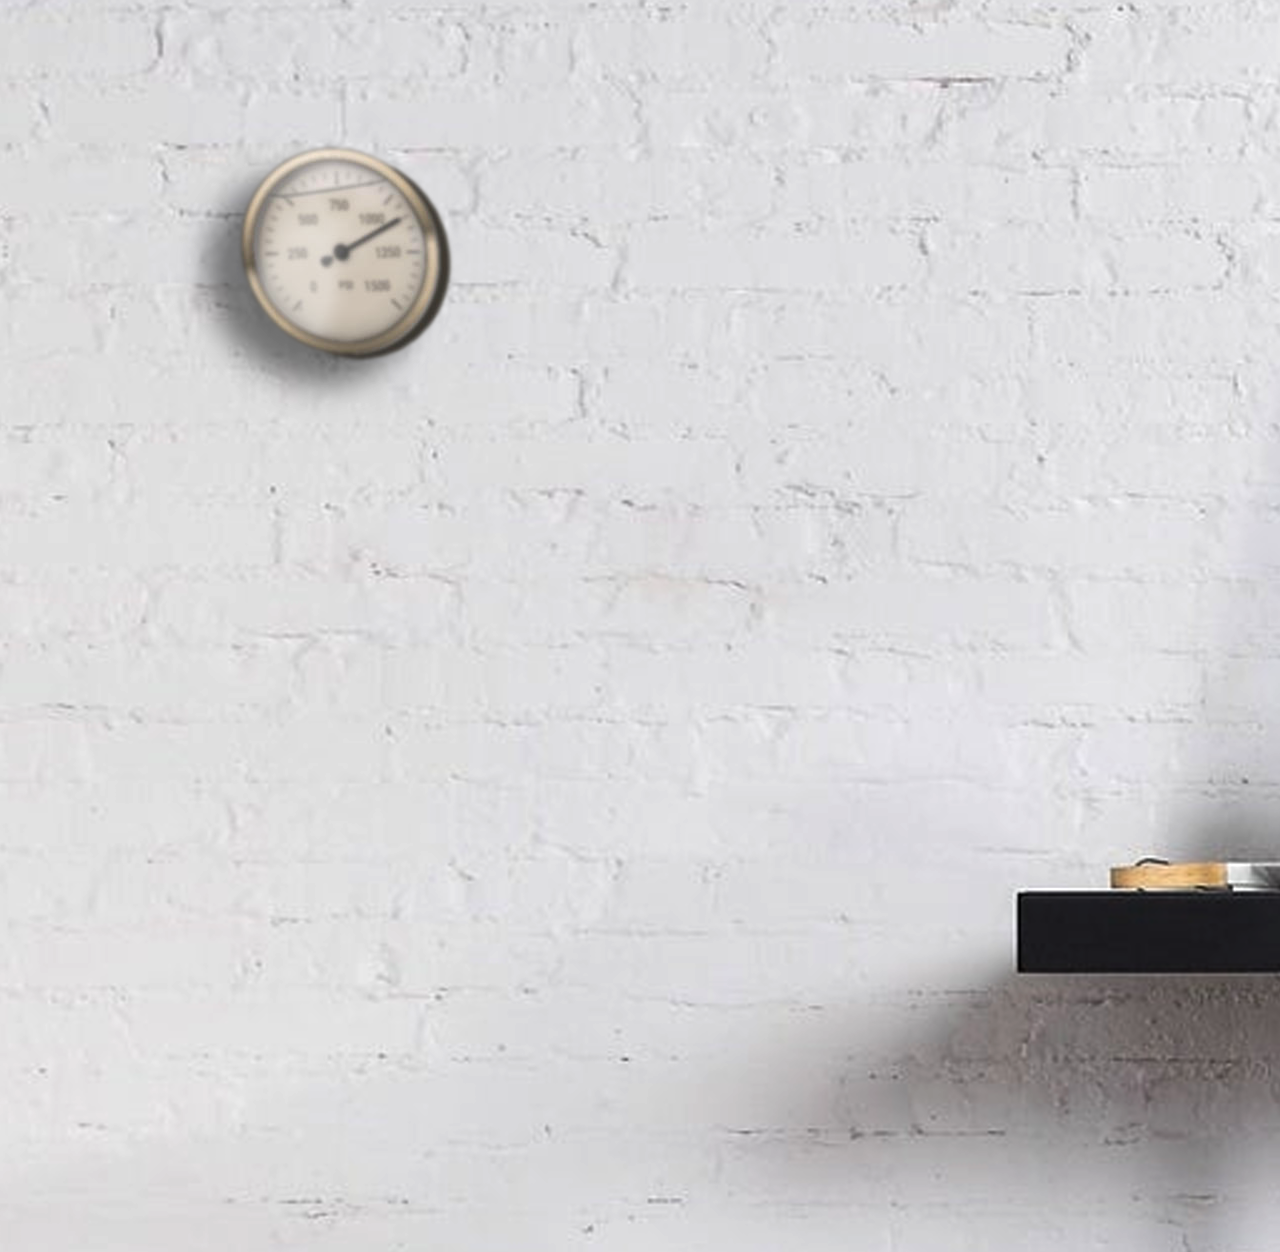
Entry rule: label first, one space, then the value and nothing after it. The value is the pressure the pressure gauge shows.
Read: 1100 psi
